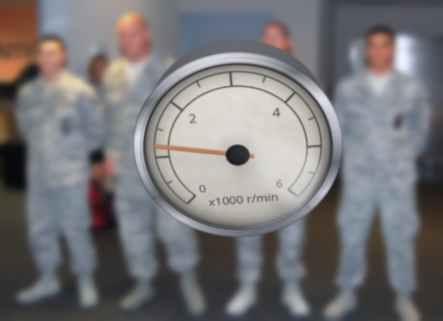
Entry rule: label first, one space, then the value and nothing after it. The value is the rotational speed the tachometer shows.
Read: 1250 rpm
